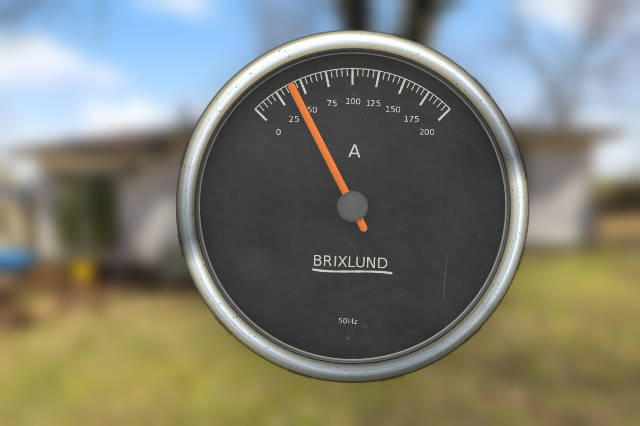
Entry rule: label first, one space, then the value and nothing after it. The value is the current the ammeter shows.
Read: 40 A
